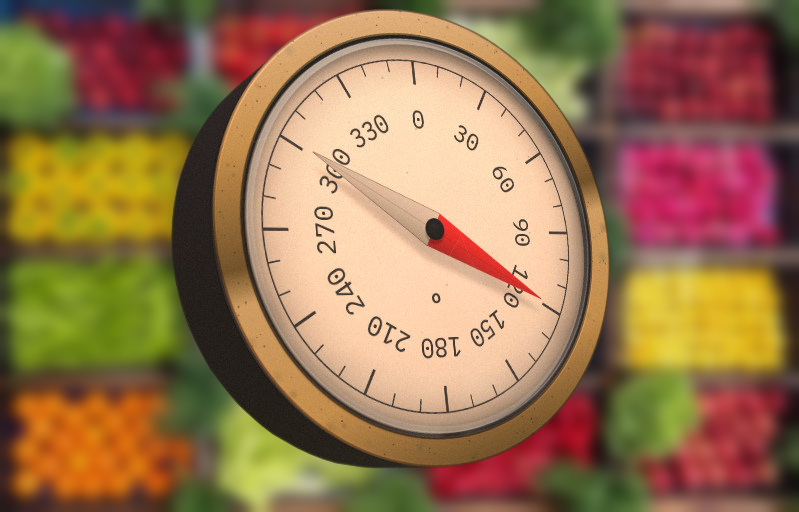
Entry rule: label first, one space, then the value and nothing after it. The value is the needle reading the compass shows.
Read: 120 °
